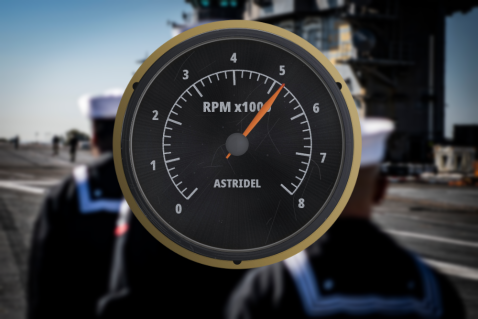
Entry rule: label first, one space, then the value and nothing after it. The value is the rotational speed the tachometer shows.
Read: 5200 rpm
